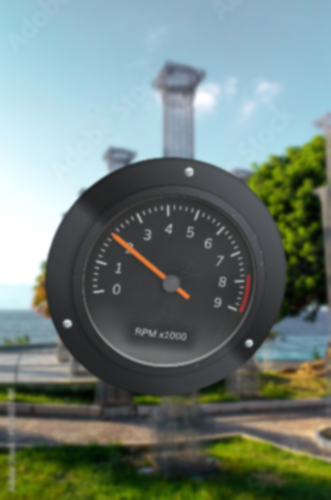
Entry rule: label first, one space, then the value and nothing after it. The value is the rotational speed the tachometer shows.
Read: 2000 rpm
